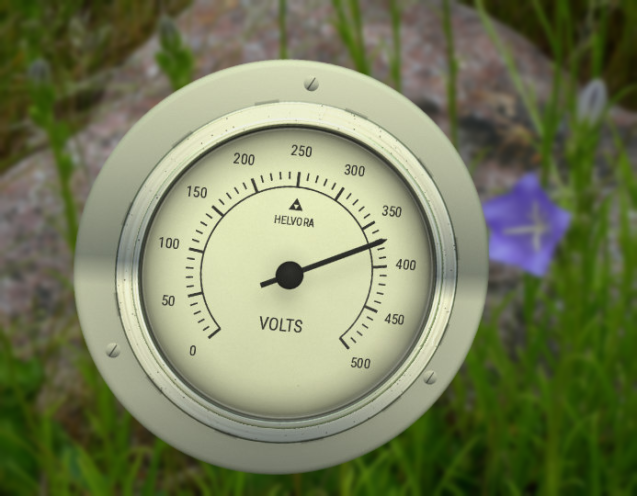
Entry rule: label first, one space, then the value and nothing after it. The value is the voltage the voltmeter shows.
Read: 370 V
